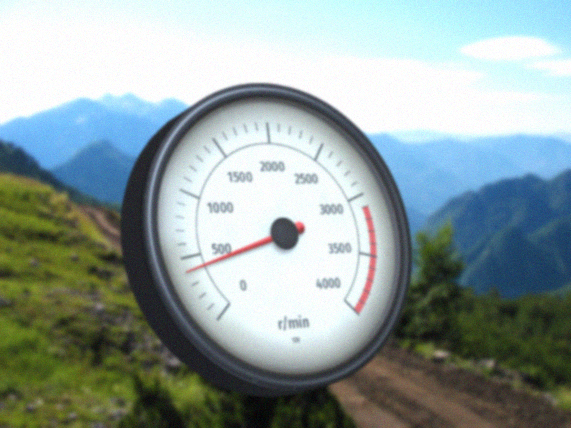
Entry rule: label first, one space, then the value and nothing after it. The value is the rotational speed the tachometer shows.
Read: 400 rpm
